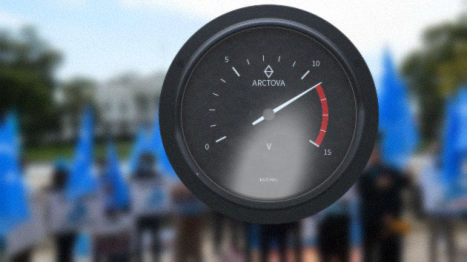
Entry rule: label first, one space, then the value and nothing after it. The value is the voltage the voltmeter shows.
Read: 11 V
